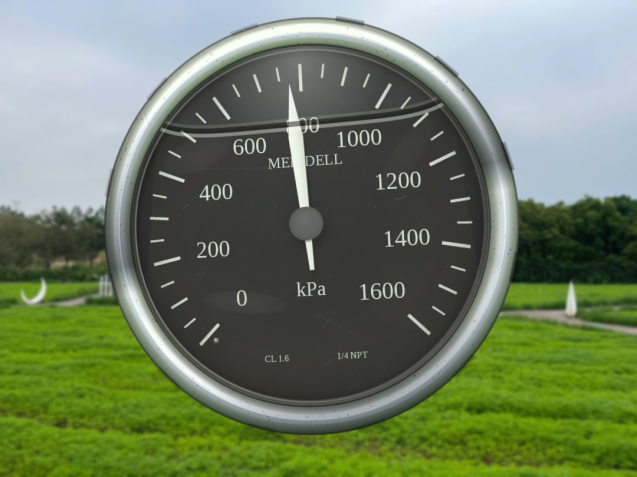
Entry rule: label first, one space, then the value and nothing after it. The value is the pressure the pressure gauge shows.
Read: 775 kPa
